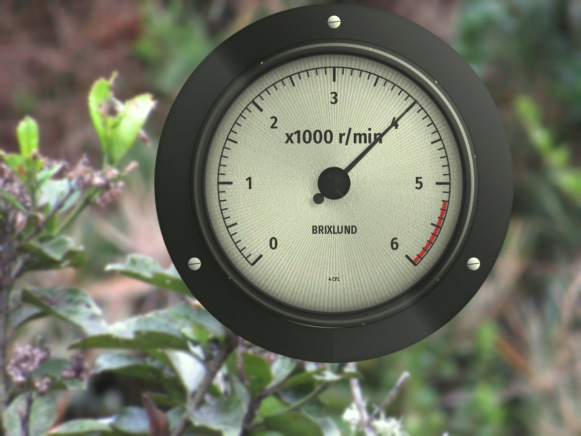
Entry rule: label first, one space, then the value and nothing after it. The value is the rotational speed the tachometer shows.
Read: 4000 rpm
